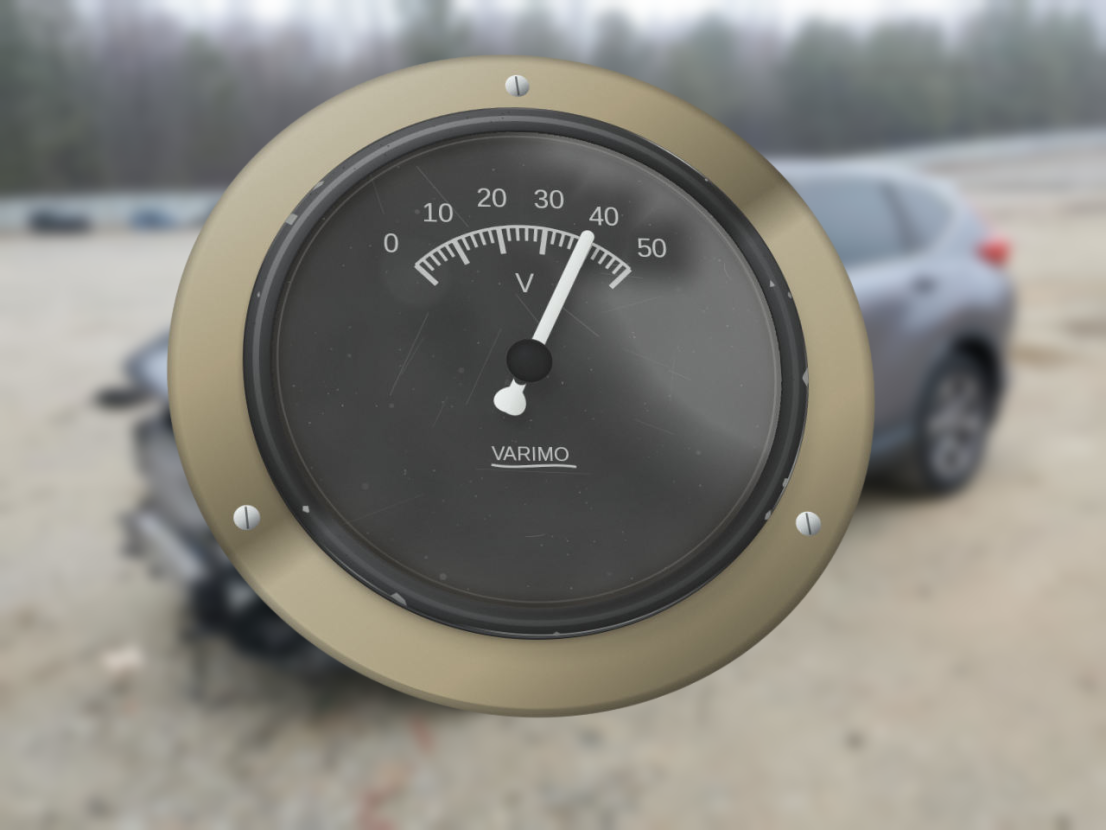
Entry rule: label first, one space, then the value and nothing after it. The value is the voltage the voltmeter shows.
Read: 39 V
